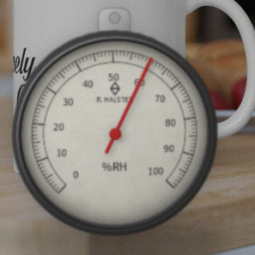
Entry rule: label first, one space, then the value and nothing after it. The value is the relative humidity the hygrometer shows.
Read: 60 %
